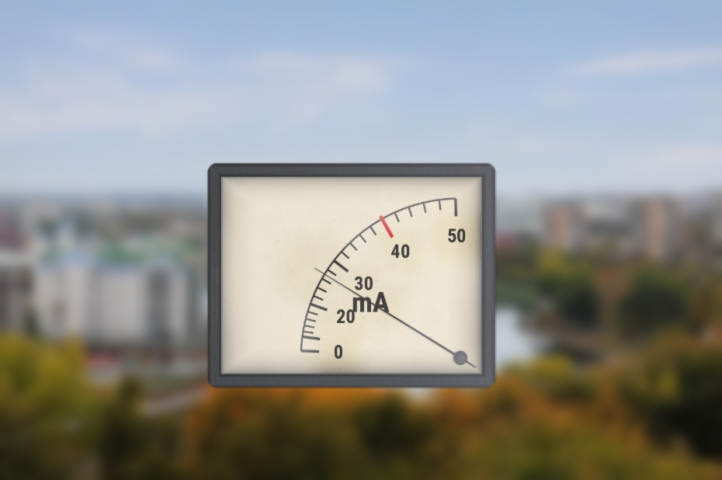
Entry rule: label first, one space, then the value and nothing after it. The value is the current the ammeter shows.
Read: 27 mA
